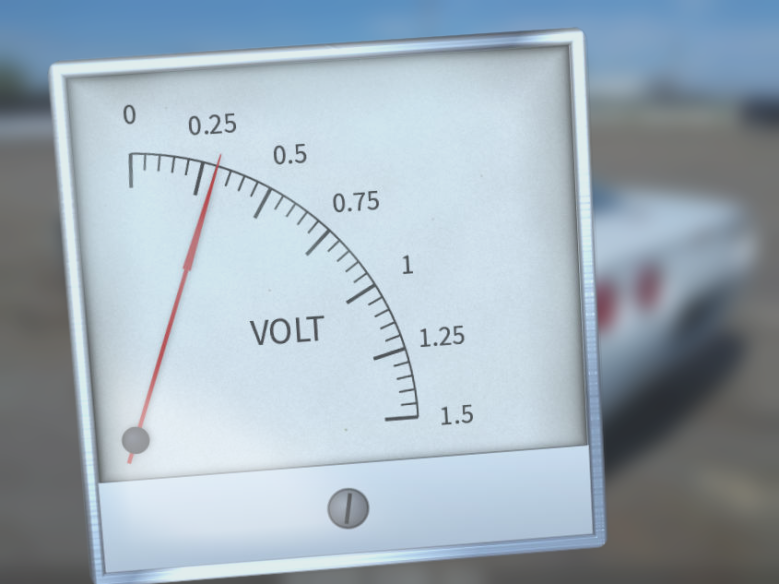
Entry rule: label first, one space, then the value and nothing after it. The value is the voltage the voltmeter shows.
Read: 0.3 V
